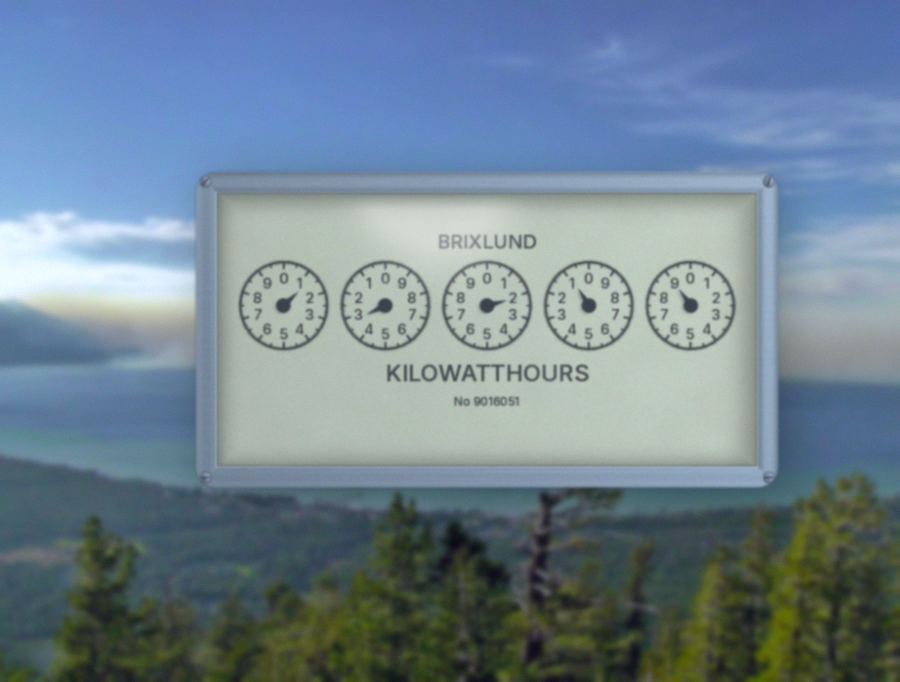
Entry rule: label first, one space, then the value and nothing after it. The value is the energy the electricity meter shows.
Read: 13209 kWh
